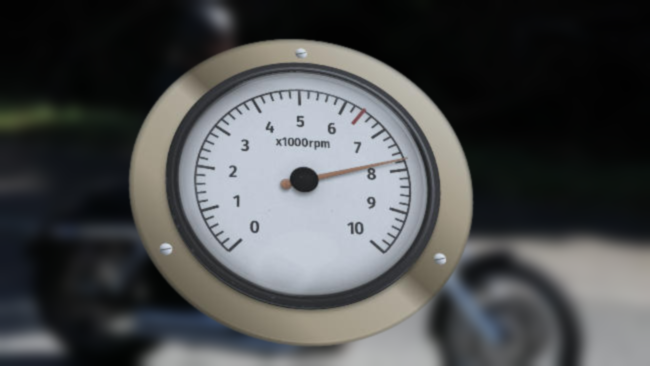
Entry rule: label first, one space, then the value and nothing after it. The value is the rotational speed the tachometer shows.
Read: 7800 rpm
